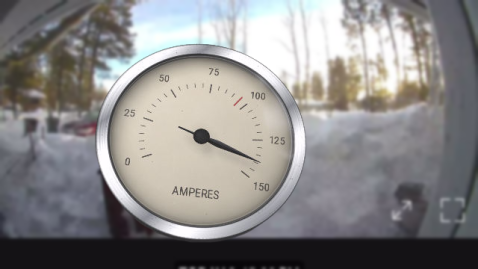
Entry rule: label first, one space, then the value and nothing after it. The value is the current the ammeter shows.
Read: 140 A
